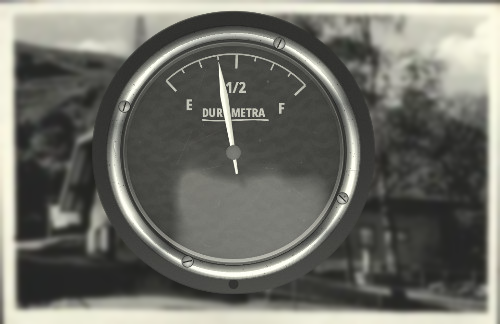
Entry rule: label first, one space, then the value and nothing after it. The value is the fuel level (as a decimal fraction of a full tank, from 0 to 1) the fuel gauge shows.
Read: 0.375
